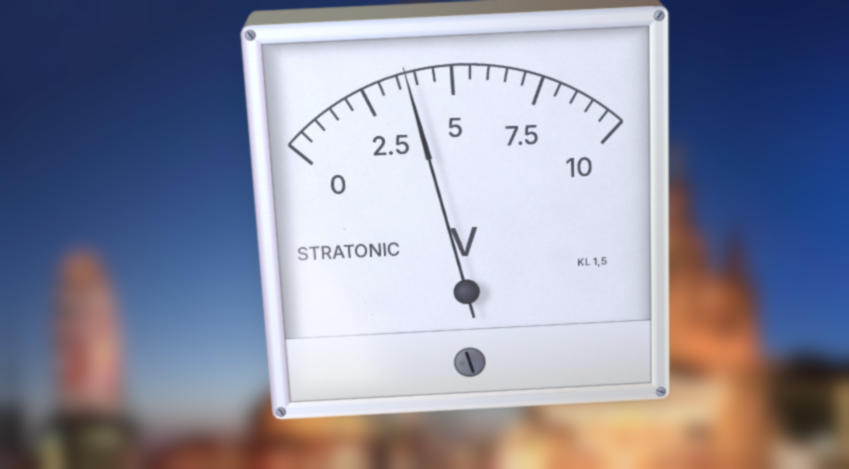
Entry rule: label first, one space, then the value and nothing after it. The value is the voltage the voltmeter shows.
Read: 3.75 V
